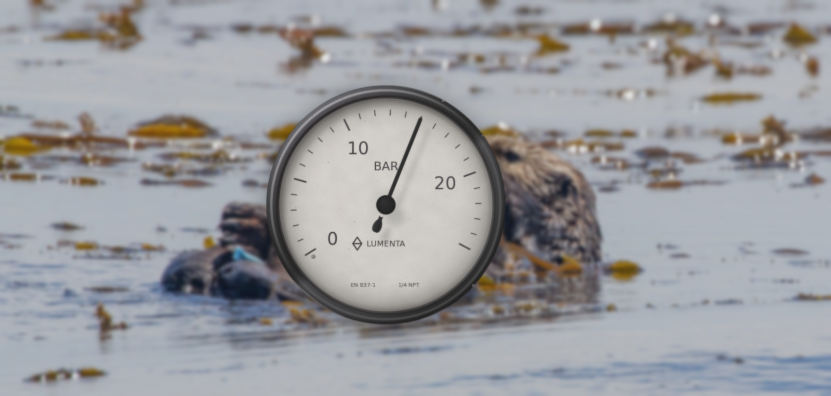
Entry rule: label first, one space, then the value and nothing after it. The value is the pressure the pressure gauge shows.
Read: 15 bar
